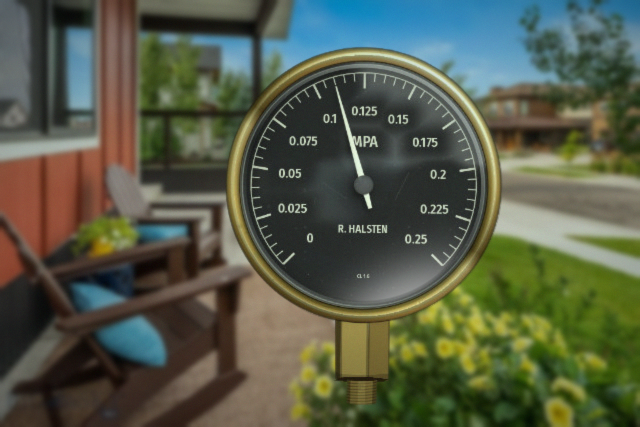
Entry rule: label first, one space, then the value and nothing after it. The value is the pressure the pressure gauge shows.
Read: 0.11 MPa
